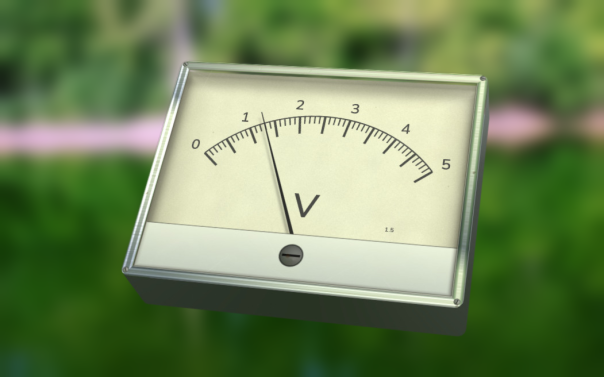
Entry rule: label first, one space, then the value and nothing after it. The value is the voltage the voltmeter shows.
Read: 1.3 V
